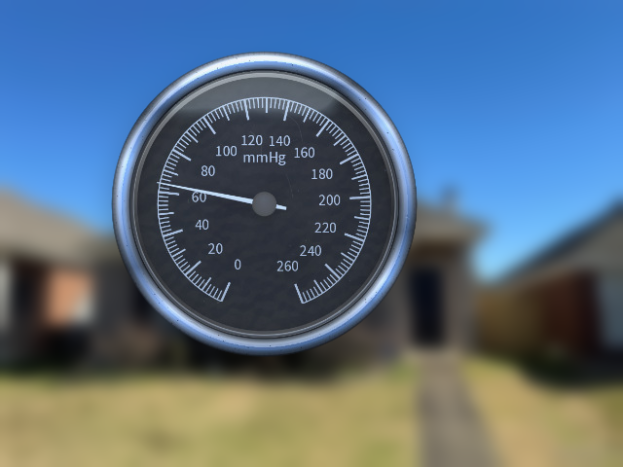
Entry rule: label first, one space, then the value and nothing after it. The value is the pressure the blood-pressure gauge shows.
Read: 64 mmHg
